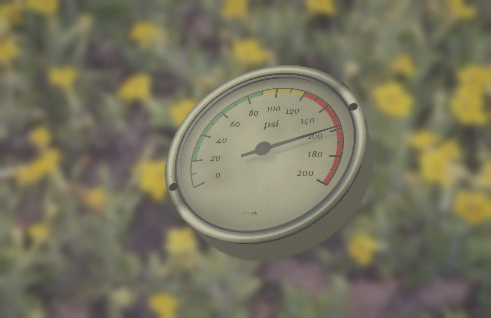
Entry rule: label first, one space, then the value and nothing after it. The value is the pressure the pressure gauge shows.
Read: 160 psi
